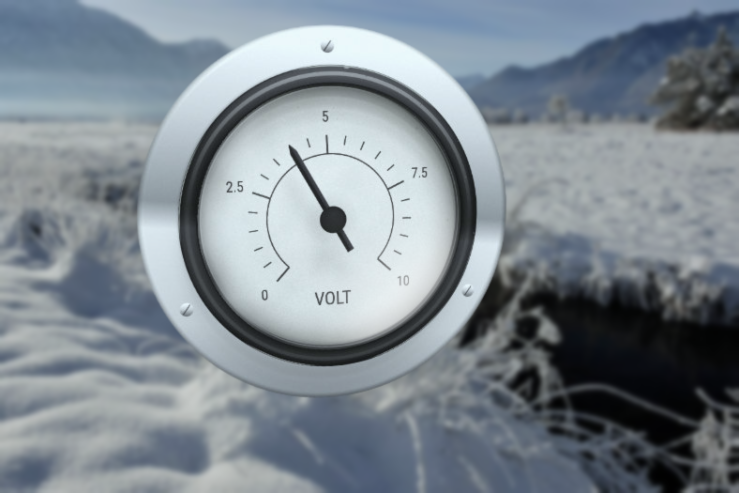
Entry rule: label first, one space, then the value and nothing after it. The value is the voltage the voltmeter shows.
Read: 4 V
